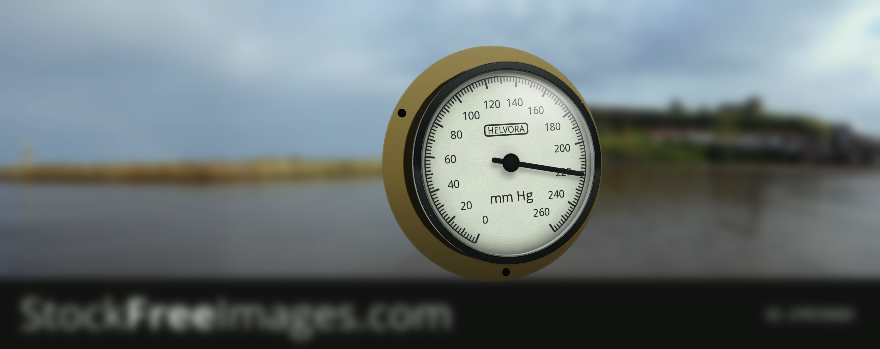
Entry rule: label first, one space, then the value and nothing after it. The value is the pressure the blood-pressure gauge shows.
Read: 220 mmHg
